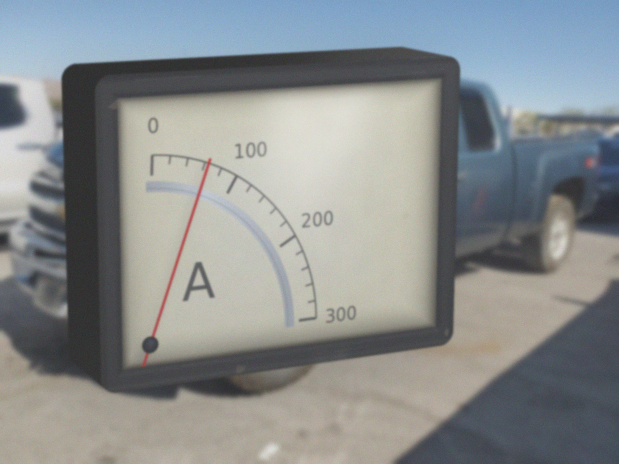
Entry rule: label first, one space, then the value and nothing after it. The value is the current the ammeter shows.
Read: 60 A
